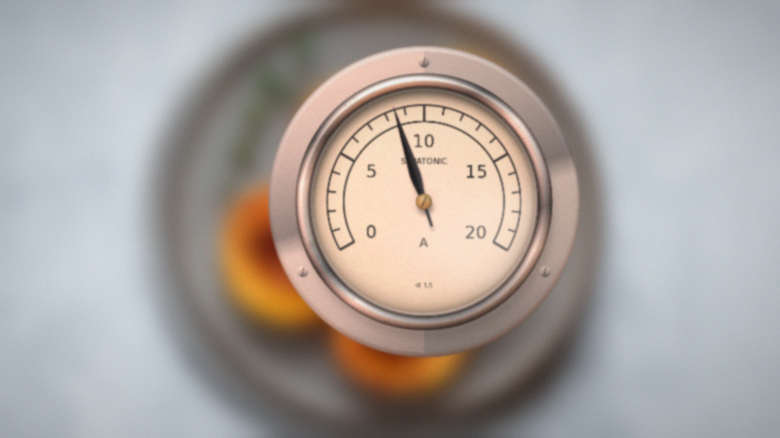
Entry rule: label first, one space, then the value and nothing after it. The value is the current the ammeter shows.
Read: 8.5 A
